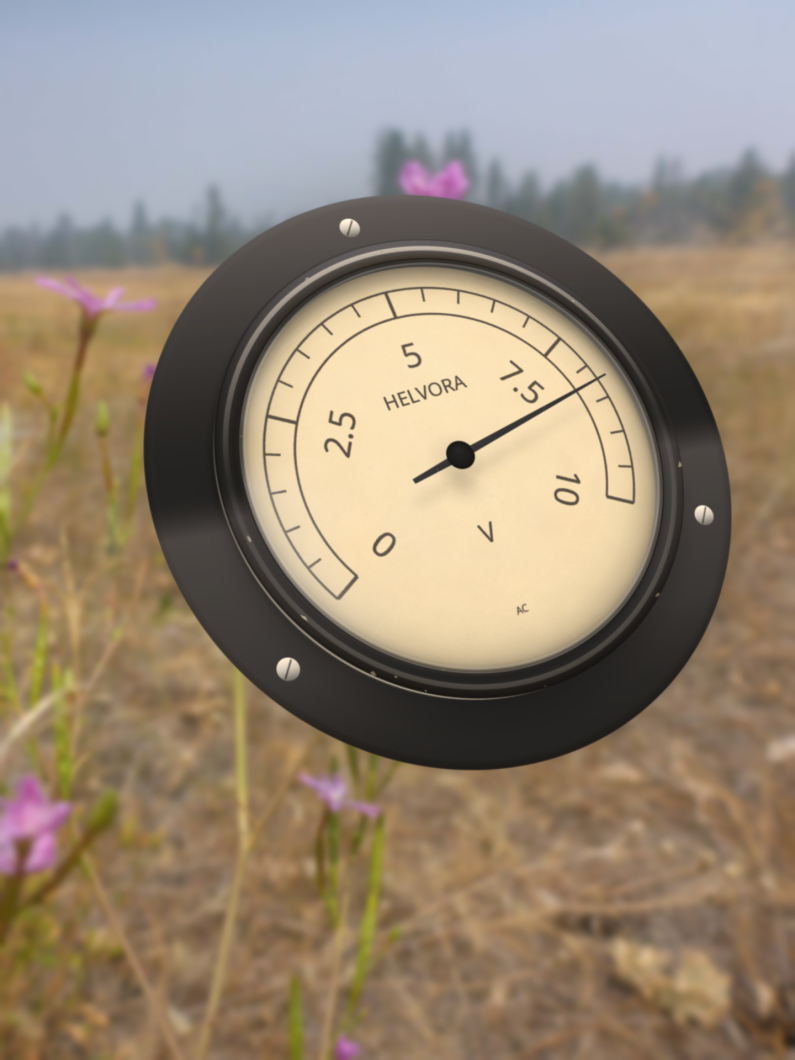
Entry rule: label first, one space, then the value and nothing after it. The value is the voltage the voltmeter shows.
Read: 8.25 V
